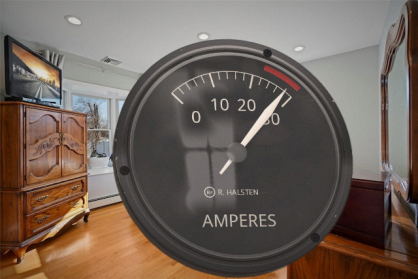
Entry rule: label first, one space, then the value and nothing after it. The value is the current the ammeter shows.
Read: 28 A
